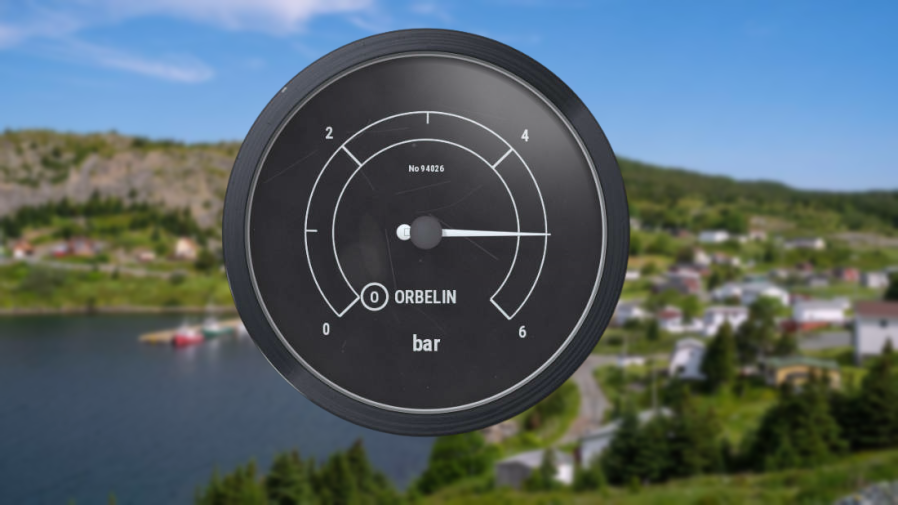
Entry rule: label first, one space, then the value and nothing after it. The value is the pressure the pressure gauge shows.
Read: 5 bar
